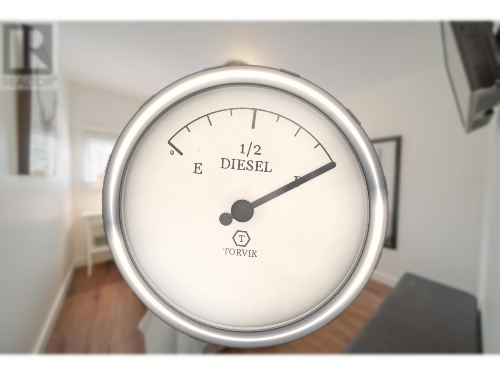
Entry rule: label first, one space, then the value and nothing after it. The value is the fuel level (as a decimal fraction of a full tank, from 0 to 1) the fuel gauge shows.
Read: 1
